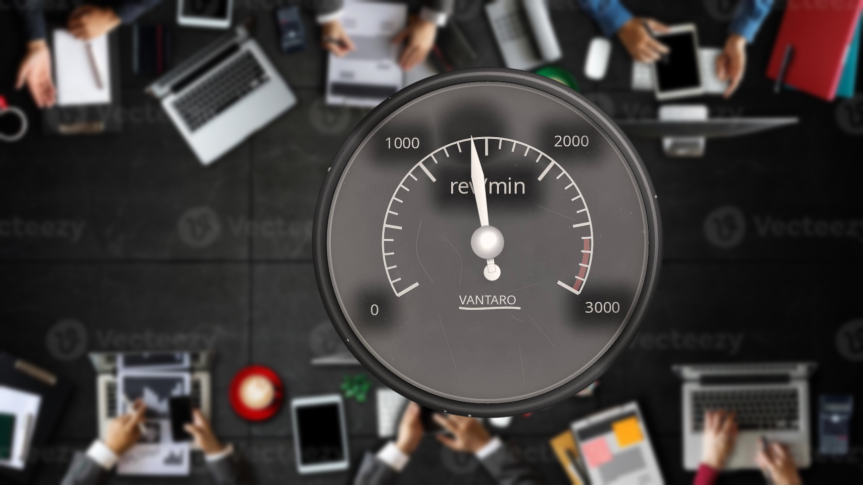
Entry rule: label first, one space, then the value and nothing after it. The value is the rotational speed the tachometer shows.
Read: 1400 rpm
